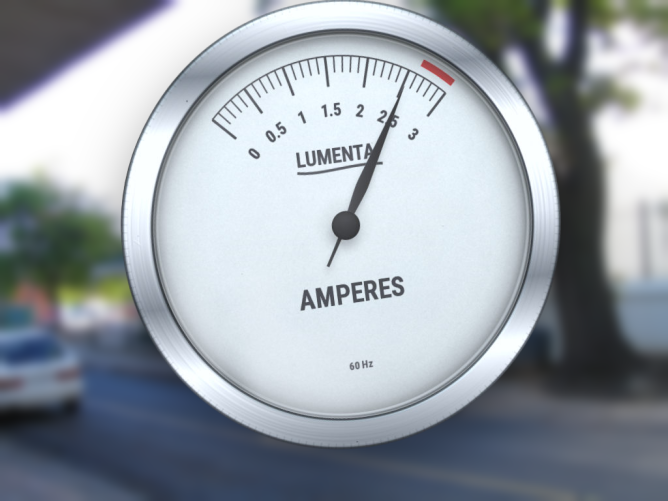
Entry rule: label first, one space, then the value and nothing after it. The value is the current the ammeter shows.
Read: 2.5 A
